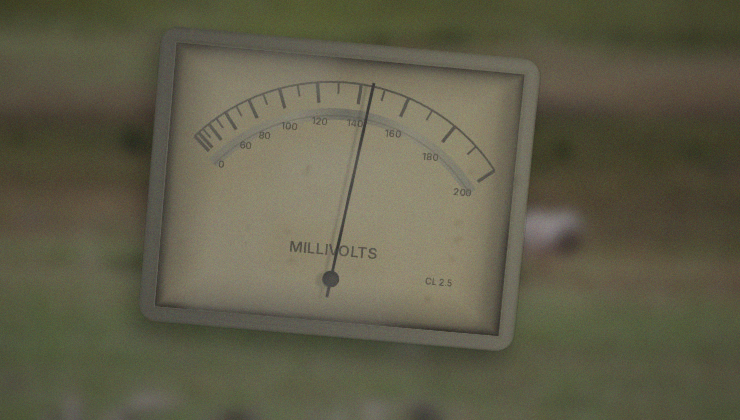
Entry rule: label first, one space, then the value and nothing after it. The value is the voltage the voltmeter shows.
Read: 145 mV
